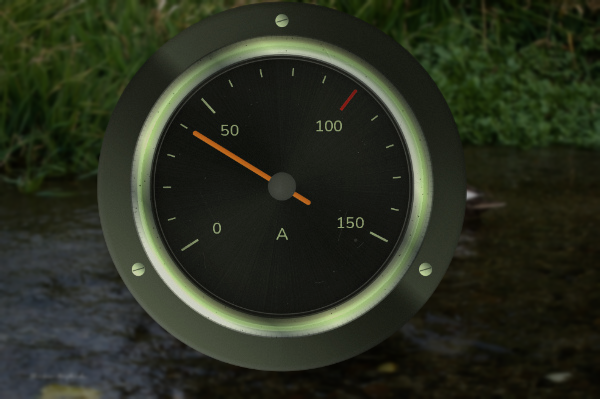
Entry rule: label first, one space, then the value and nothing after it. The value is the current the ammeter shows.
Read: 40 A
